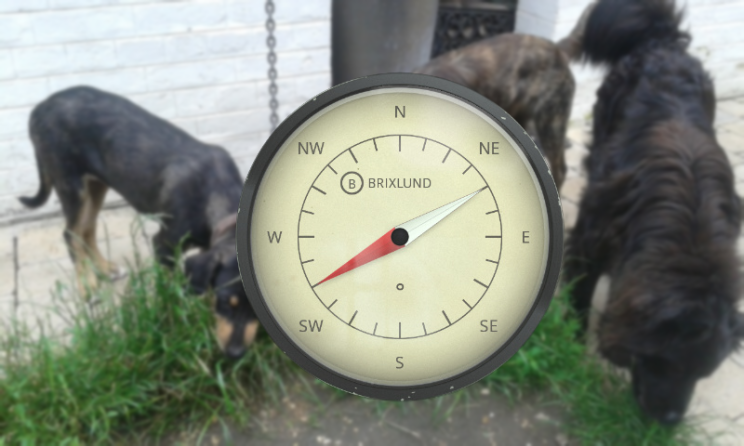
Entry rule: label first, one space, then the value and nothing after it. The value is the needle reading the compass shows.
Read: 240 °
